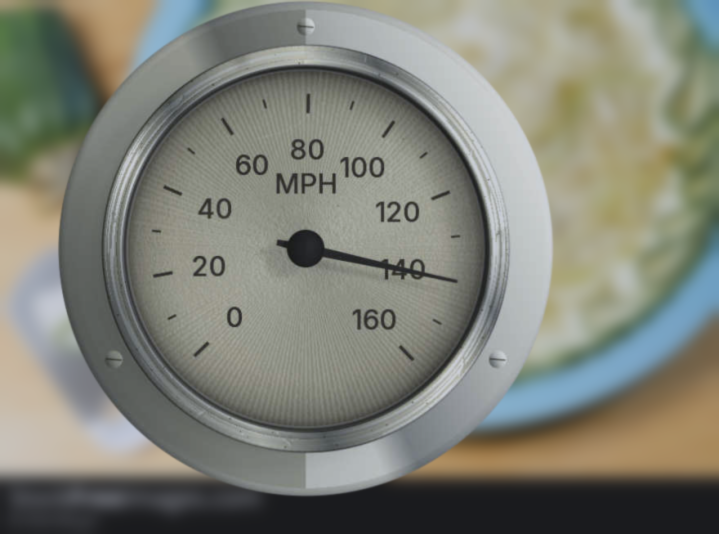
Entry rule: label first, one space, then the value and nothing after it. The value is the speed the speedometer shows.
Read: 140 mph
